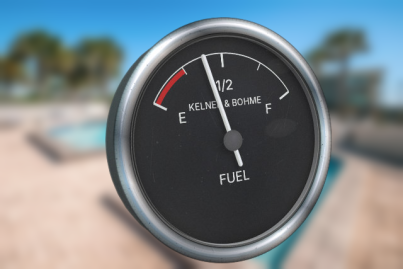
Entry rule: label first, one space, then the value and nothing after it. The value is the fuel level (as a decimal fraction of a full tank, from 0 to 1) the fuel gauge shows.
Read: 0.375
